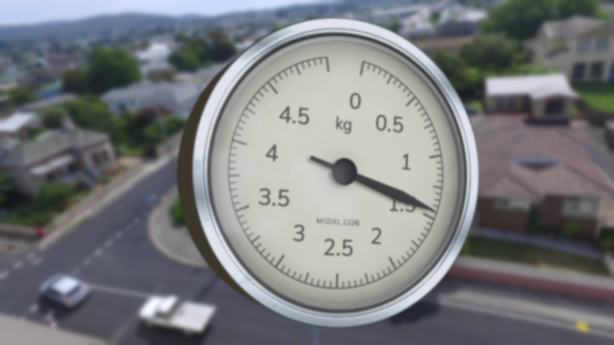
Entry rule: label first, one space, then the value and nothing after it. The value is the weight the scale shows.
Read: 1.45 kg
